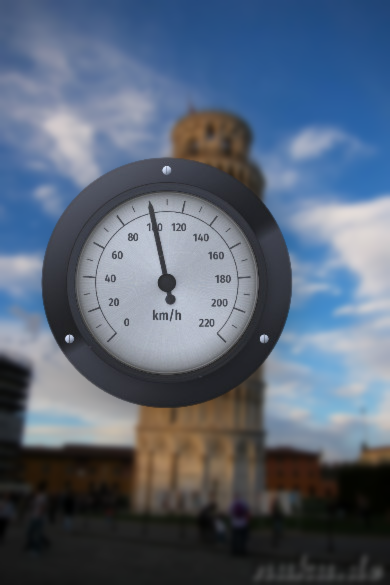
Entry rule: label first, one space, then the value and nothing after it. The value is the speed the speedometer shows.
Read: 100 km/h
